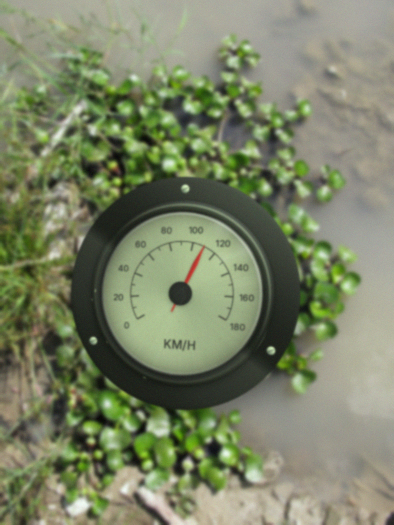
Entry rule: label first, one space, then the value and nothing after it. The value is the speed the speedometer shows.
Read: 110 km/h
